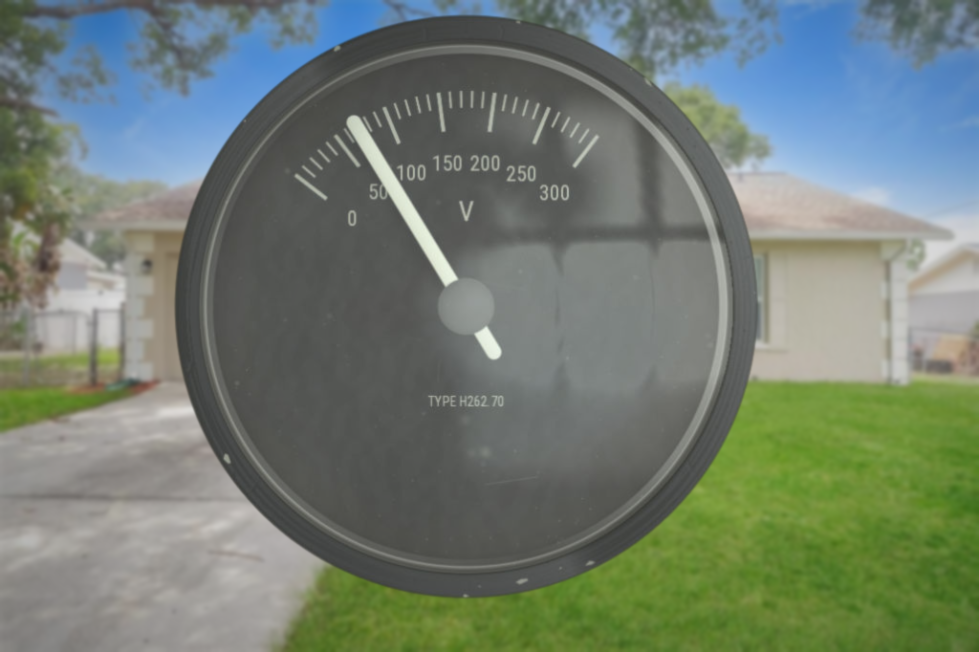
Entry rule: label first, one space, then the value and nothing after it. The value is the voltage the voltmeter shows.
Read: 70 V
